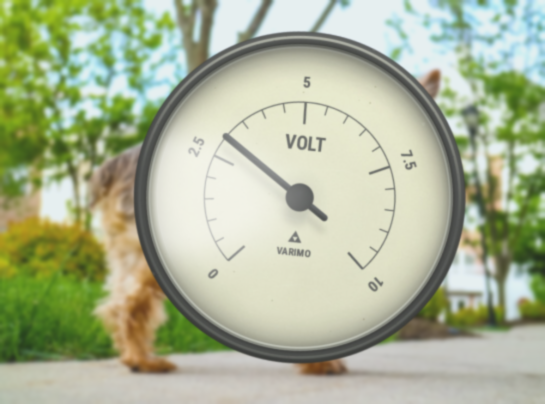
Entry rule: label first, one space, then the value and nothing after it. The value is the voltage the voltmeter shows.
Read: 3 V
